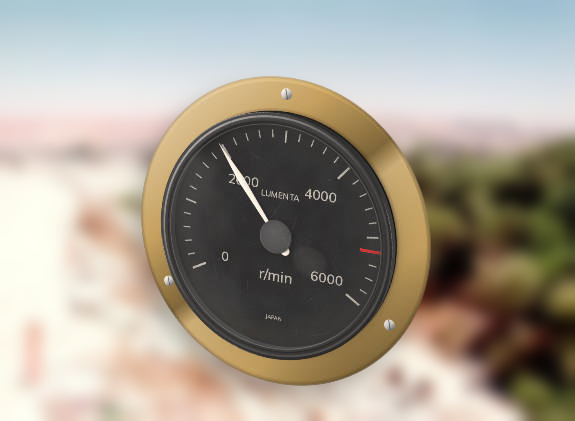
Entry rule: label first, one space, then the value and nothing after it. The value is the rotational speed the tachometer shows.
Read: 2000 rpm
